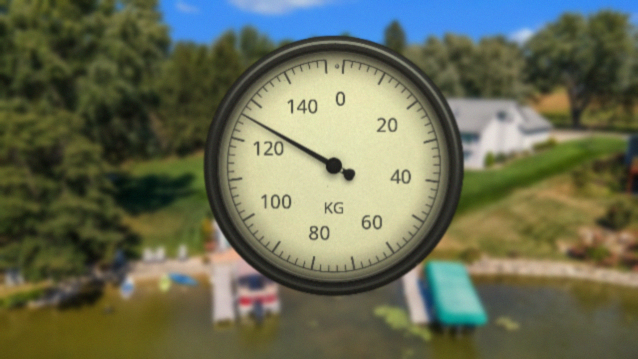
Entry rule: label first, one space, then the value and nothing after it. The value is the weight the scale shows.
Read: 126 kg
